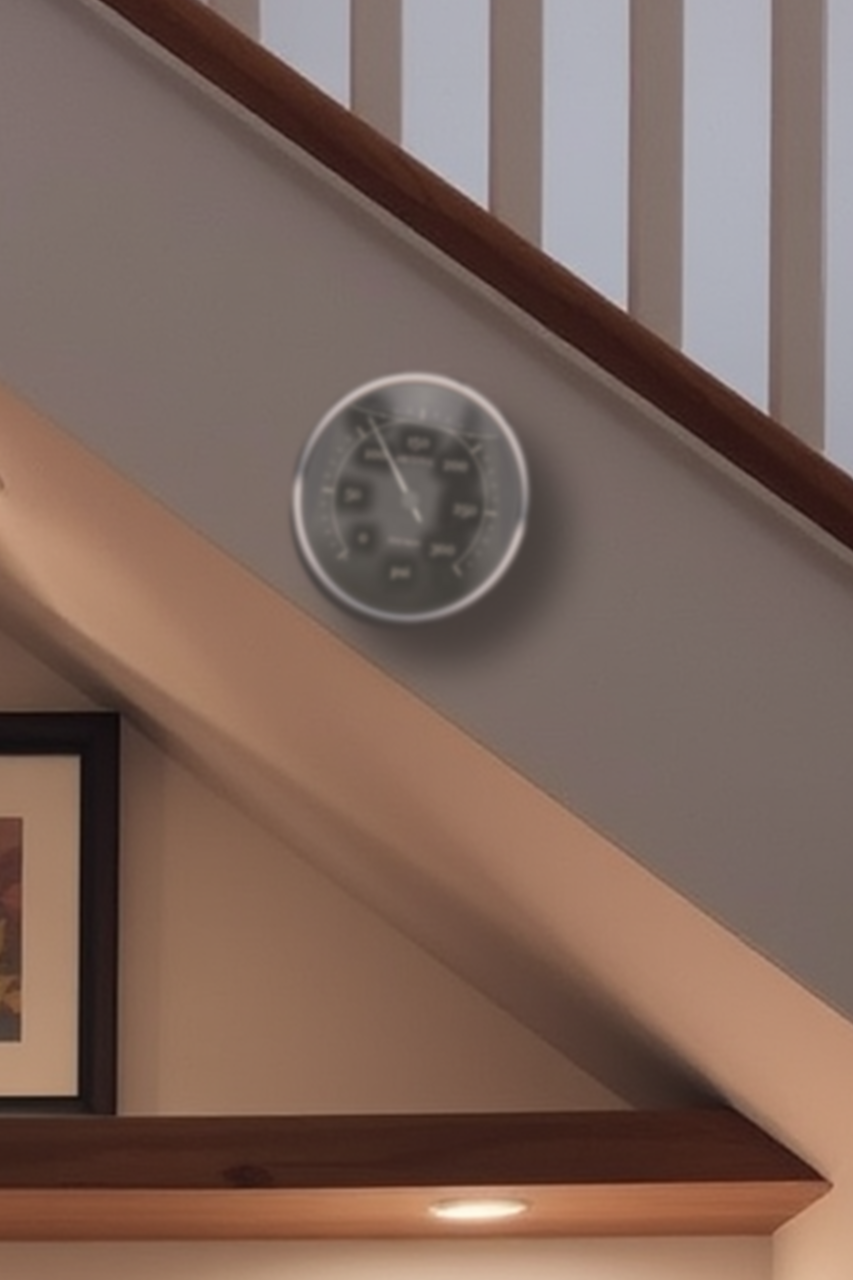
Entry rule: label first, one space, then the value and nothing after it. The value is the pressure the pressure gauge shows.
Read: 110 psi
